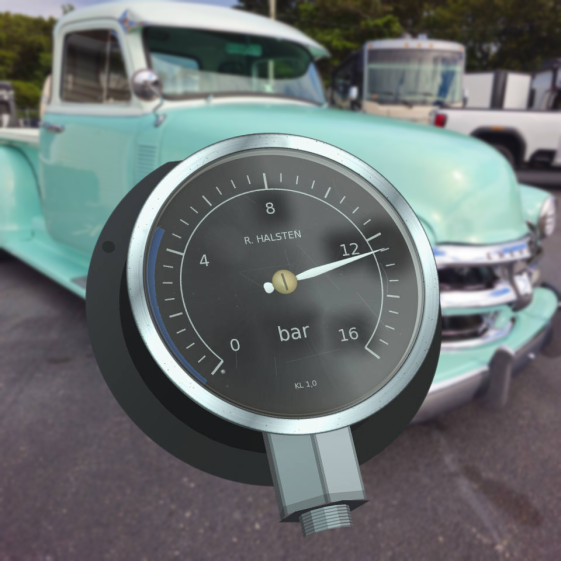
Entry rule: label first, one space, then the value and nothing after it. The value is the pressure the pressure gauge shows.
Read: 12.5 bar
